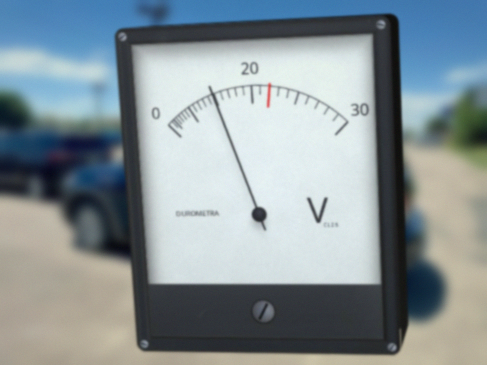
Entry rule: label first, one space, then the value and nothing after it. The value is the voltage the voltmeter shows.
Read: 15 V
